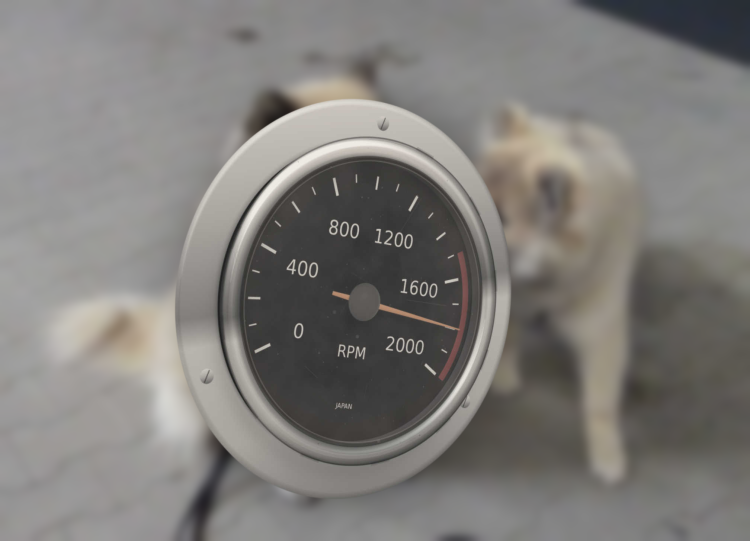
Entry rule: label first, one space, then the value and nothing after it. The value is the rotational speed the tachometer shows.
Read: 1800 rpm
